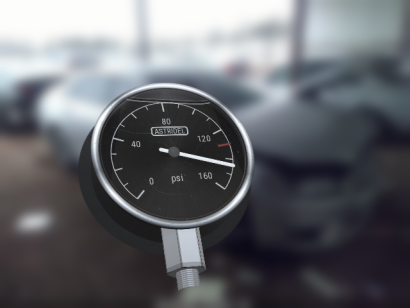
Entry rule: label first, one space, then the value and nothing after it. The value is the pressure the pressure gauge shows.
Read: 145 psi
